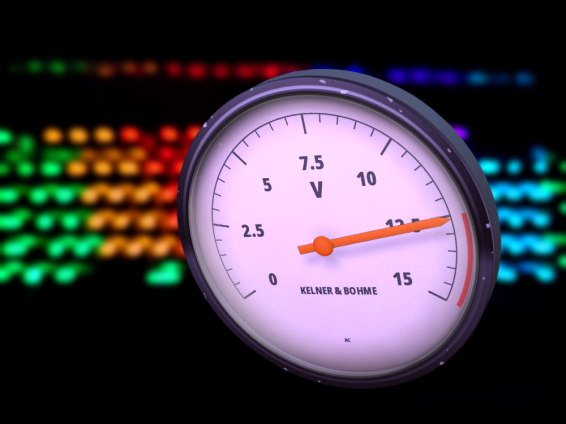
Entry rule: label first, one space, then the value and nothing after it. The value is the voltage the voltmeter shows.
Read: 12.5 V
